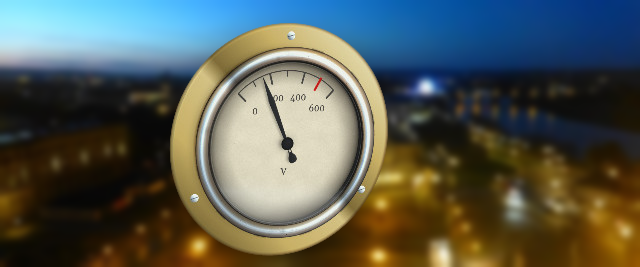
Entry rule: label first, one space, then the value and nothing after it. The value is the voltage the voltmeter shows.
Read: 150 V
